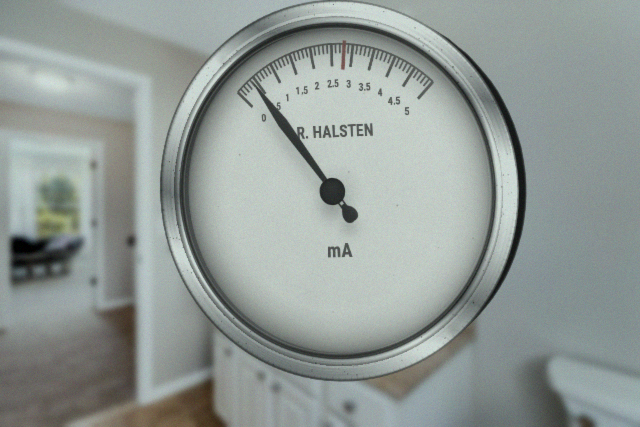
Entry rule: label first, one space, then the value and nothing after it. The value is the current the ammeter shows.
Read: 0.5 mA
